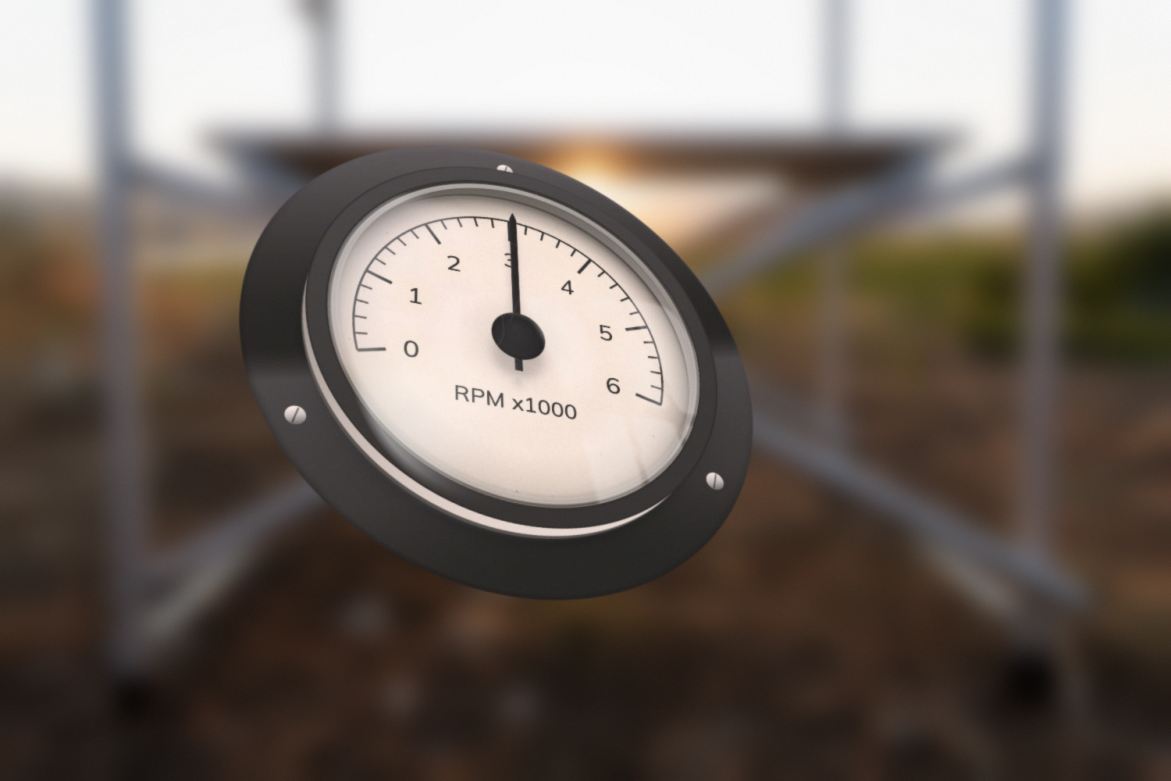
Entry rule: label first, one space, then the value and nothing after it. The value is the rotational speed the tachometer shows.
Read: 3000 rpm
